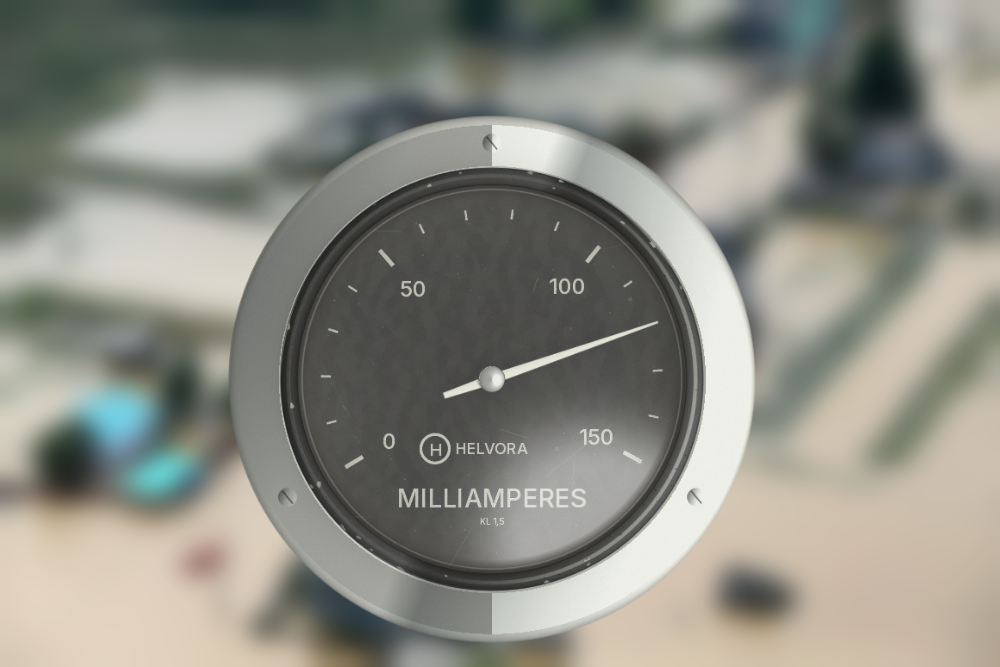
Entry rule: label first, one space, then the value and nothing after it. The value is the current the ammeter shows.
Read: 120 mA
